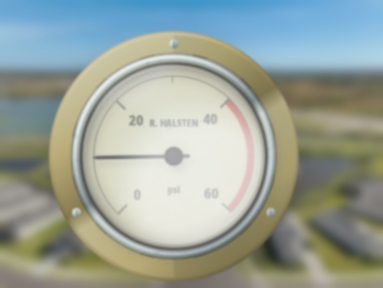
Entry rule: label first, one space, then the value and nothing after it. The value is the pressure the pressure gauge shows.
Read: 10 psi
